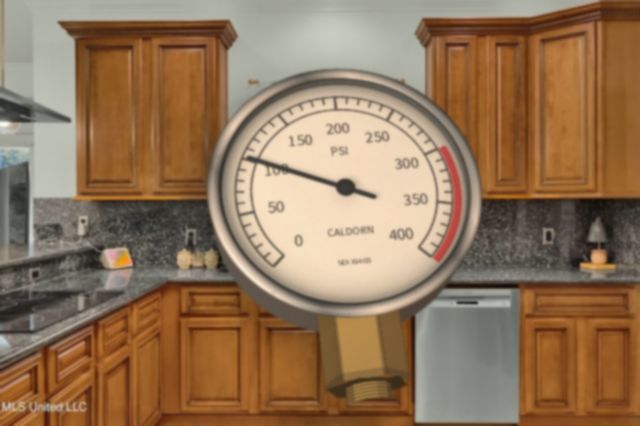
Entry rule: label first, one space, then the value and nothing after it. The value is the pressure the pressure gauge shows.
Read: 100 psi
